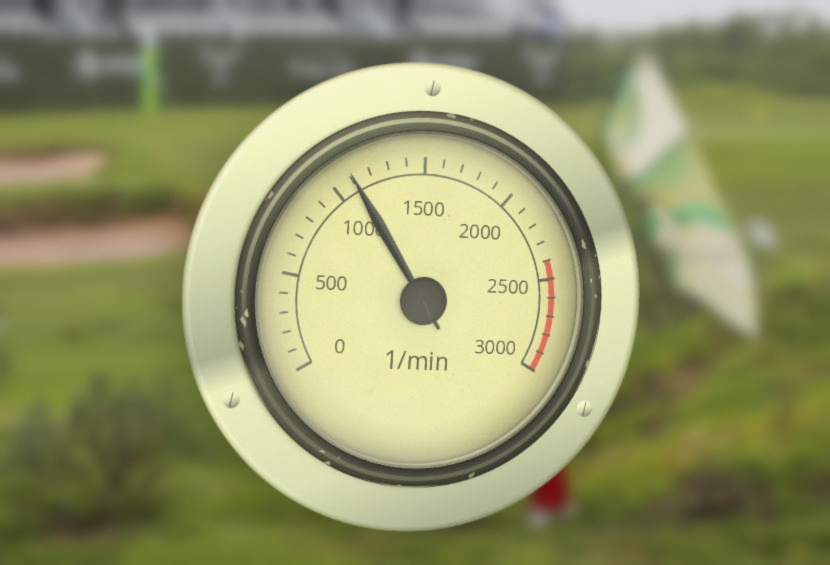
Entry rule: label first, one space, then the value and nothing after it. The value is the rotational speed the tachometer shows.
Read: 1100 rpm
